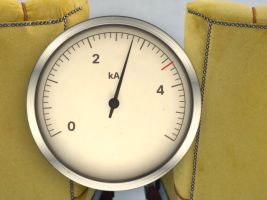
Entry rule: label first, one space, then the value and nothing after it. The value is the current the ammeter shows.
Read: 2.8 kA
